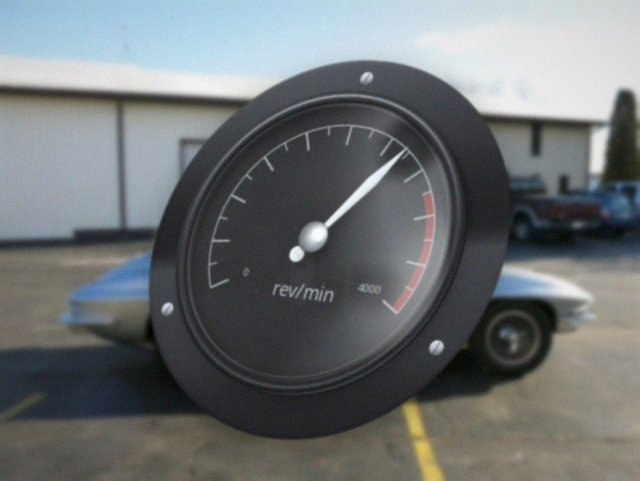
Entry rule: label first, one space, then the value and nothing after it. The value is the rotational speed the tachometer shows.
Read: 2600 rpm
